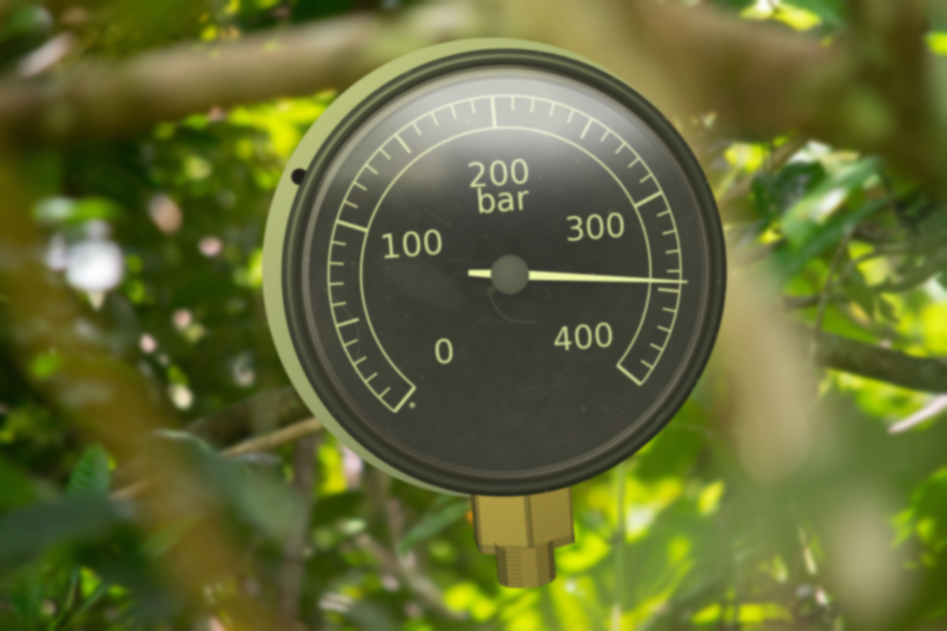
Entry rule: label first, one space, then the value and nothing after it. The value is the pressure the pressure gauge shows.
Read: 345 bar
